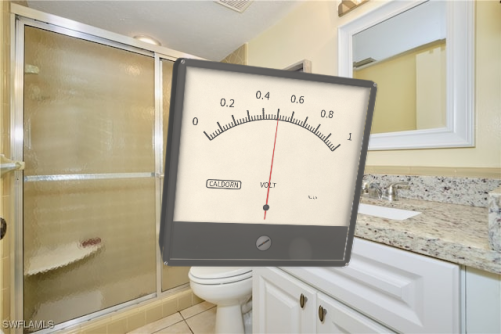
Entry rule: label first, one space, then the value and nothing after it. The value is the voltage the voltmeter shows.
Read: 0.5 V
